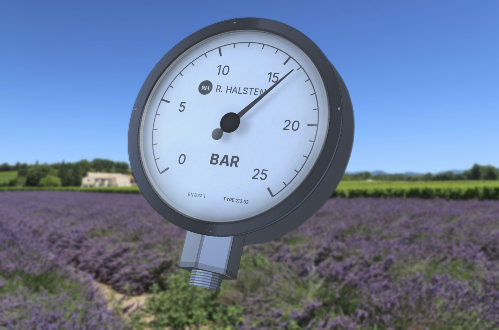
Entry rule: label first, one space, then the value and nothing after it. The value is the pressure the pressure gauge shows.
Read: 16 bar
